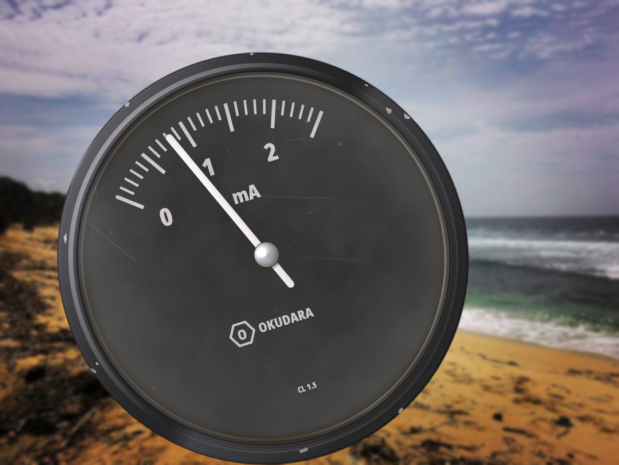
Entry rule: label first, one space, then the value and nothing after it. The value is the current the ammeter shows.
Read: 0.8 mA
